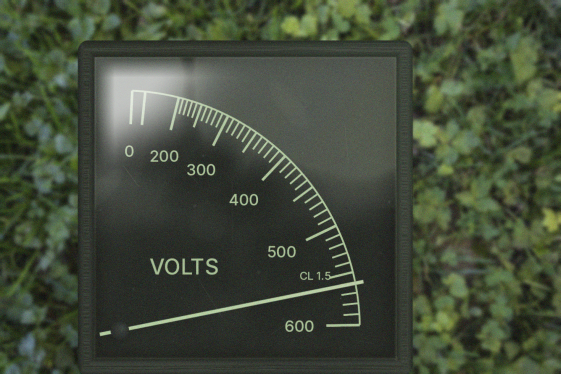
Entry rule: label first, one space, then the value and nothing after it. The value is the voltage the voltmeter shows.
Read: 560 V
